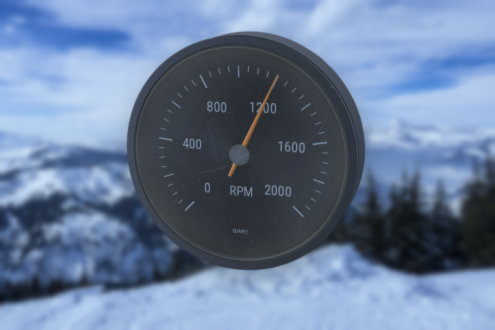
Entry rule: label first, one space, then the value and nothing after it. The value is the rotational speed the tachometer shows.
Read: 1200 rpm
